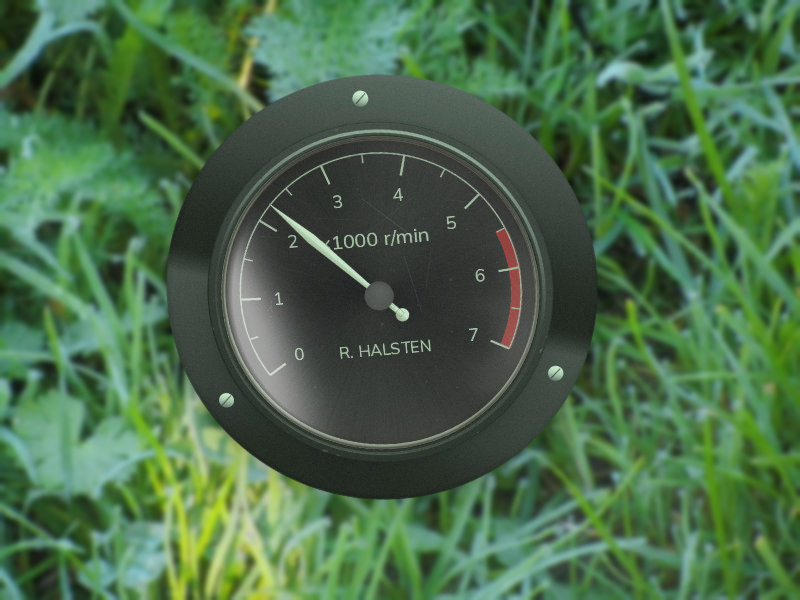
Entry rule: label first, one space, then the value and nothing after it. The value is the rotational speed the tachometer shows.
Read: 2250 rpm
